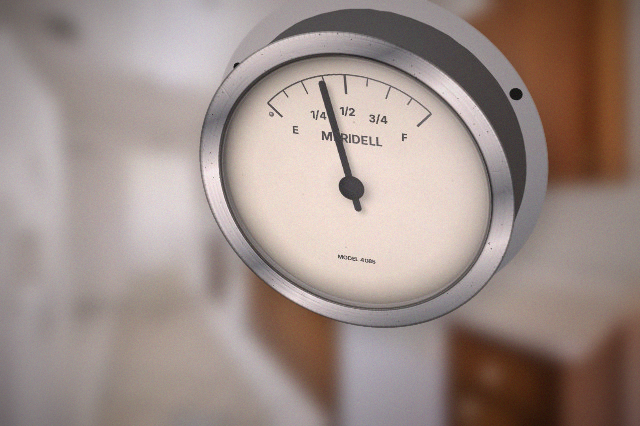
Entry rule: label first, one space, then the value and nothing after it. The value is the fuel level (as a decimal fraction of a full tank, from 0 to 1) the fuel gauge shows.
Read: 0.375
